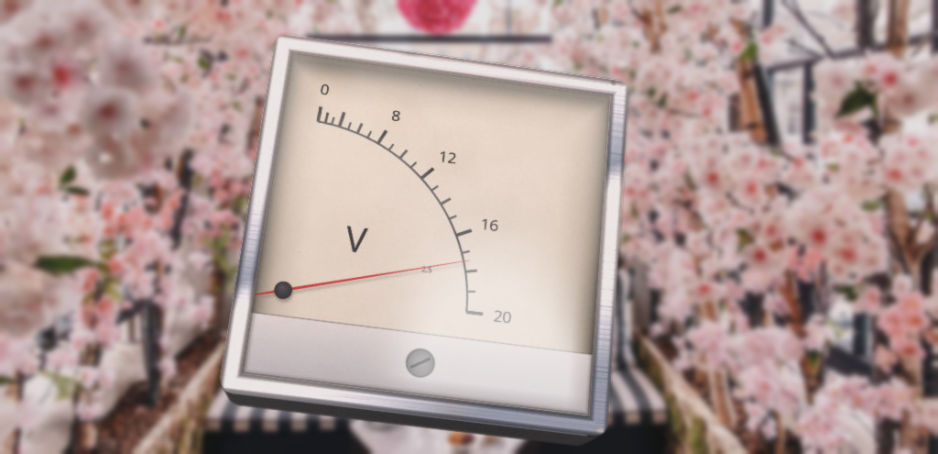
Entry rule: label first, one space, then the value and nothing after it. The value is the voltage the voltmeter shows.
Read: 17.5 V
